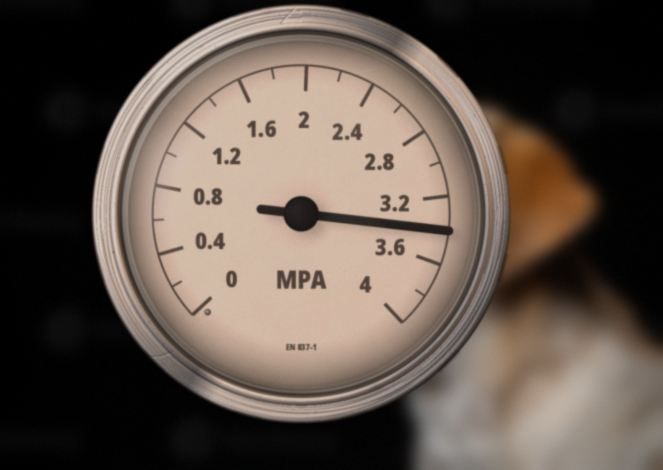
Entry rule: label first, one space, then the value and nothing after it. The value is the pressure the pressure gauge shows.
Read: 3.4 MPa
